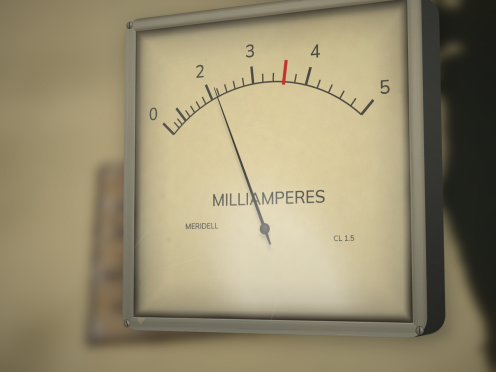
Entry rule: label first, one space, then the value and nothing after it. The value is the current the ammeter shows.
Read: 2.2 mA
